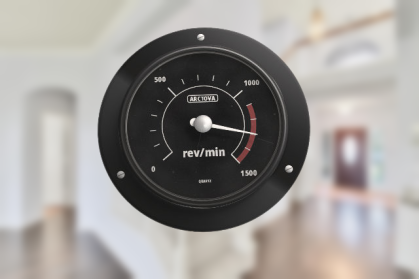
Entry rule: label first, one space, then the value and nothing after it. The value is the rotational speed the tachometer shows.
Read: 1300 rpm
